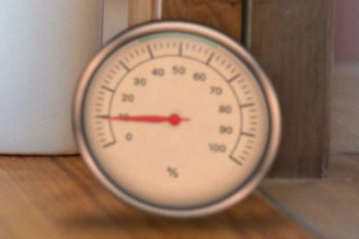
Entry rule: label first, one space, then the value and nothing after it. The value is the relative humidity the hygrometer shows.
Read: 10 %
